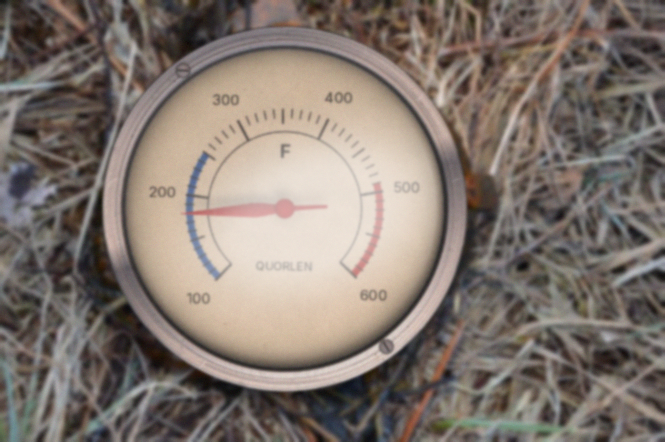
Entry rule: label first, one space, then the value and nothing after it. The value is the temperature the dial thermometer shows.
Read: 180 °F
